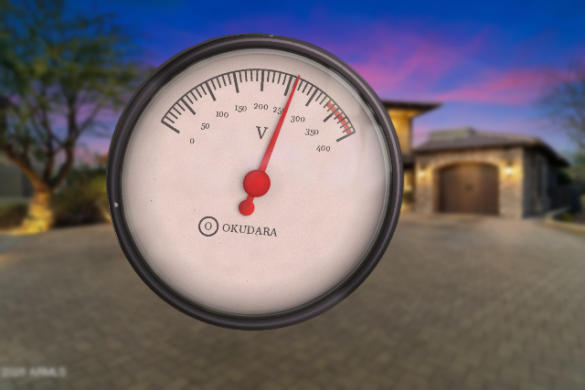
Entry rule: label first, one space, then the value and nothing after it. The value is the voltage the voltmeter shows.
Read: 260 V
